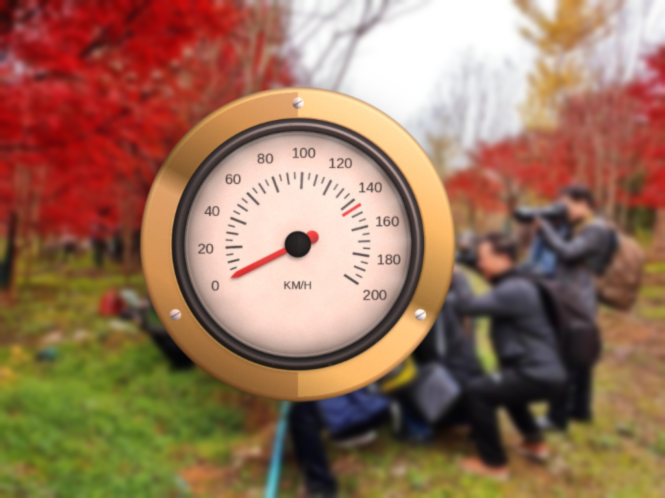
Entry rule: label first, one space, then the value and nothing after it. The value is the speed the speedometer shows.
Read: 0 km/h
